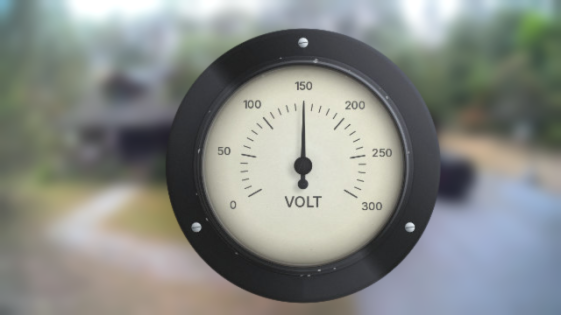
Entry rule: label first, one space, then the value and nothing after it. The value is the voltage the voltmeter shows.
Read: 150 V
